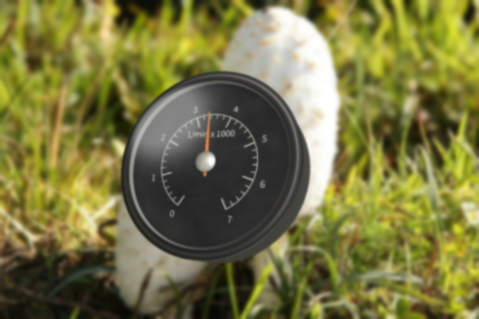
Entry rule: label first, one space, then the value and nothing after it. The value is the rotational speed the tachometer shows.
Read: 3400 rpm
